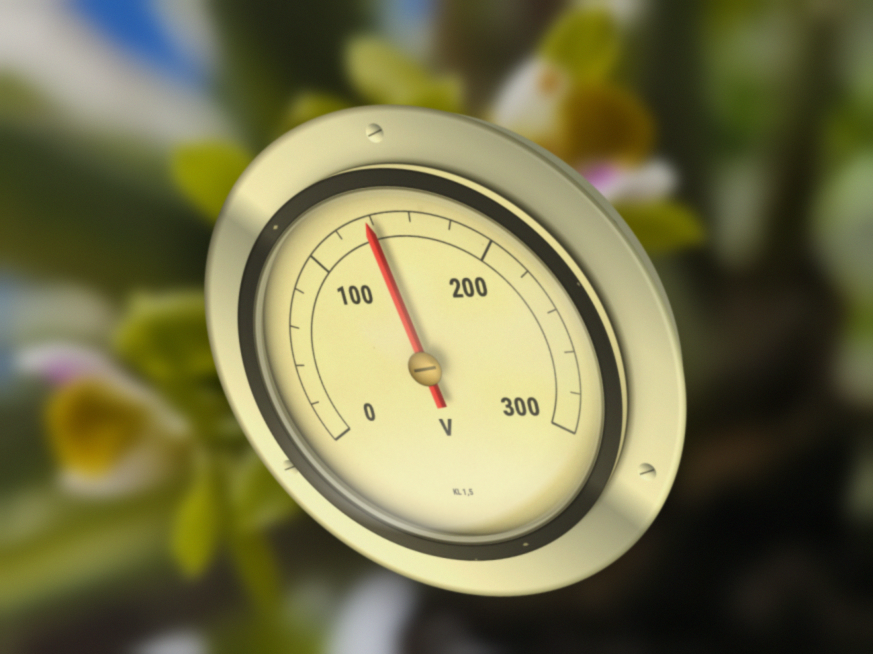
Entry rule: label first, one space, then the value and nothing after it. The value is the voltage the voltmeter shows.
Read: 140 V
